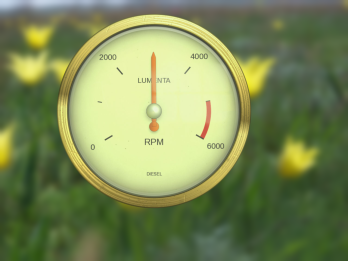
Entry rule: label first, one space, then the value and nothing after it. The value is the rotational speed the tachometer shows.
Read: 3000 rpm
